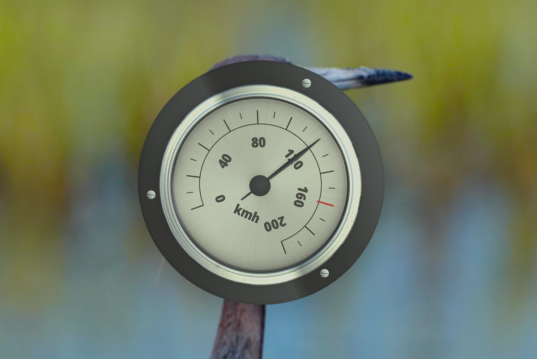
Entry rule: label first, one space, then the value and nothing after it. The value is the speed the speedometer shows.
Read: 120 km/h
